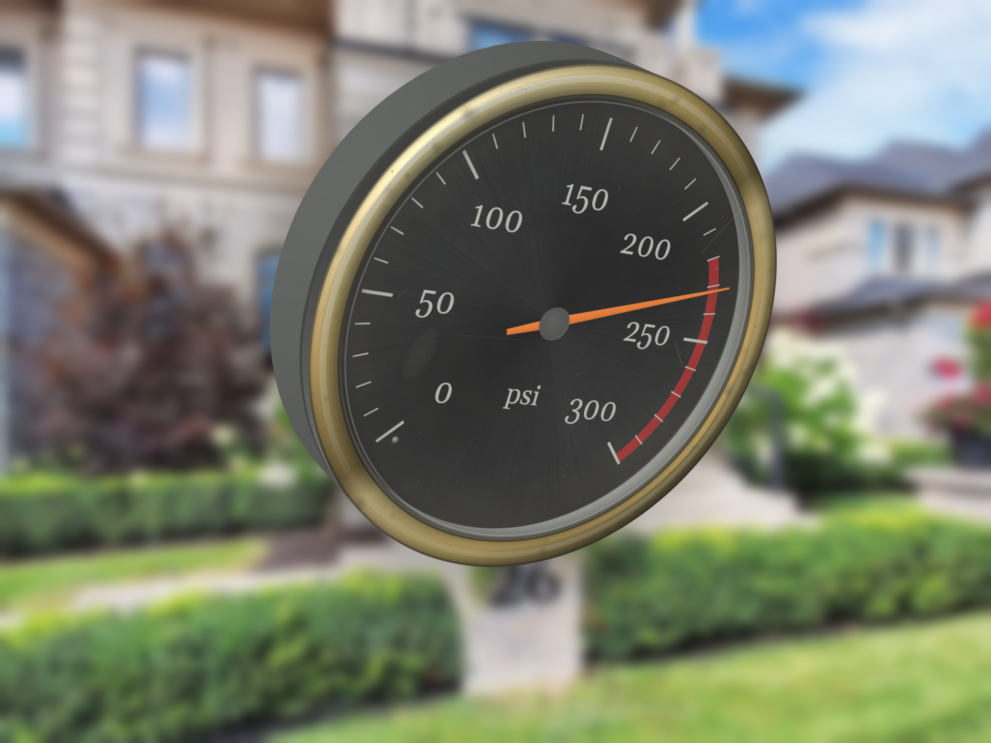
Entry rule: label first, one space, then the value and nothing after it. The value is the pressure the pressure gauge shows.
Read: 230 psi
